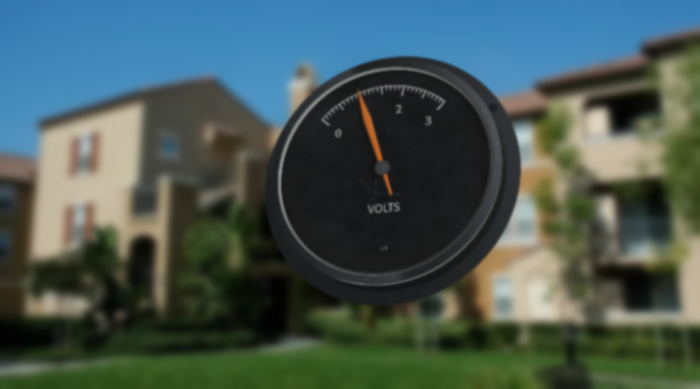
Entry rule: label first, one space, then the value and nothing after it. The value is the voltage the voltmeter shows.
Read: 1 V
